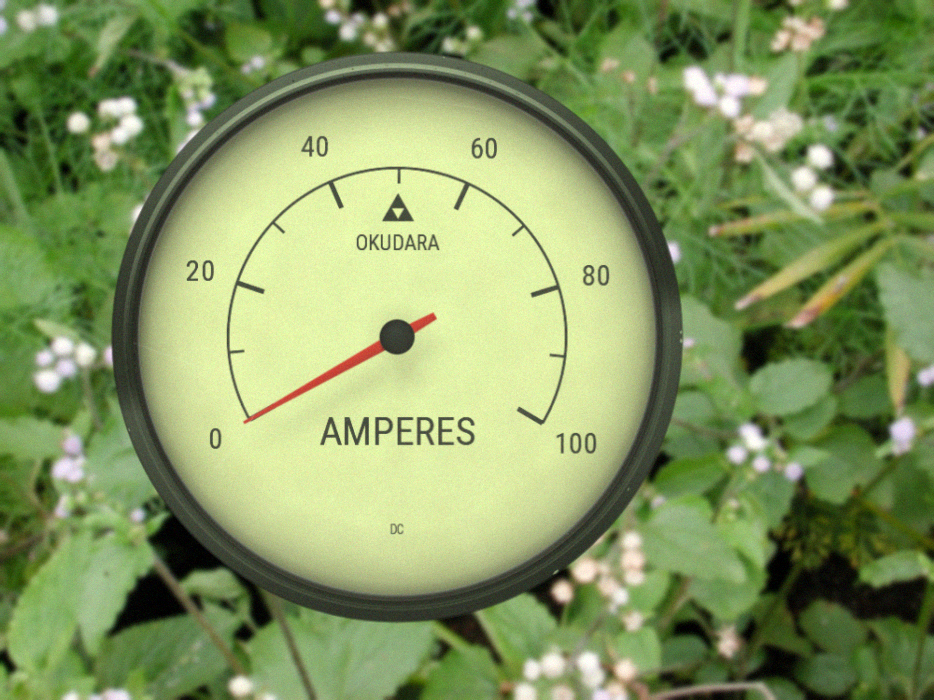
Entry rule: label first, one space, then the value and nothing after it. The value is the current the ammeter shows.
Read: 0 A
